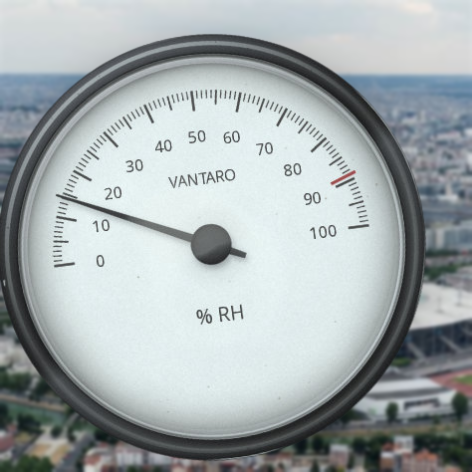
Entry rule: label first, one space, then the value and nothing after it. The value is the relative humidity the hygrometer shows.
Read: 14 %
